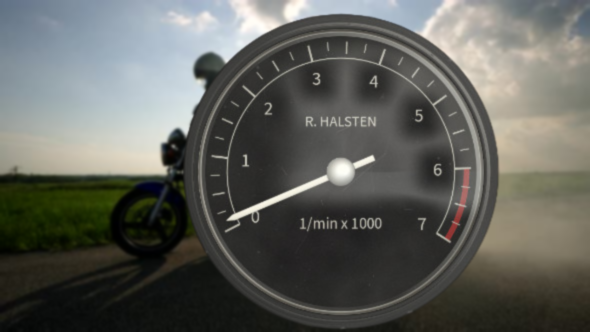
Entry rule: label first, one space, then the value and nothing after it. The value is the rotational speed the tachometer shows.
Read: 125 rpm
